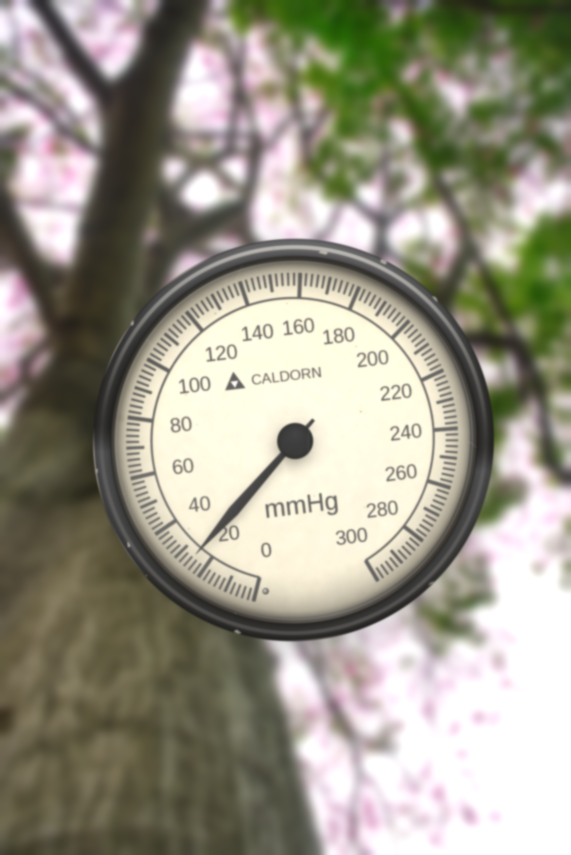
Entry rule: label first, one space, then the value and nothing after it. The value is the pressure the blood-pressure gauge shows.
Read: 26 mmHg
